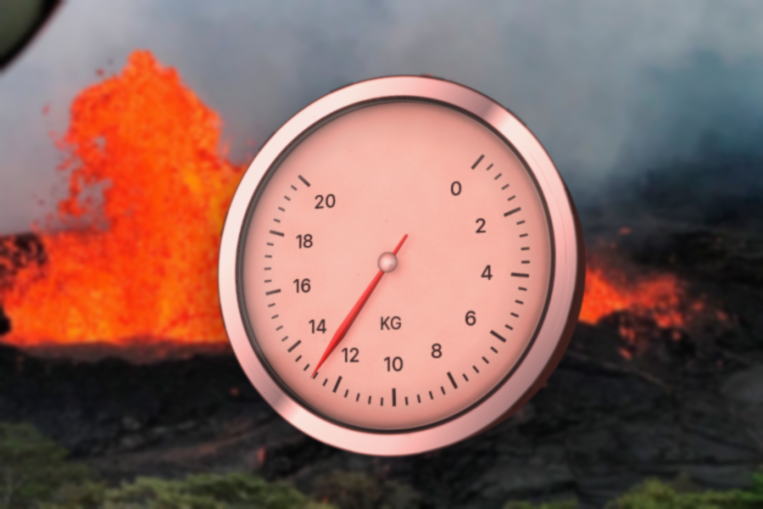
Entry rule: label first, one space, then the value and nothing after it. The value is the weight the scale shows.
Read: 12.8 kg
